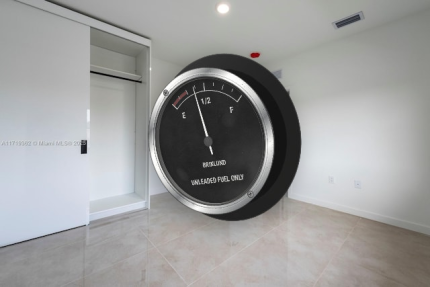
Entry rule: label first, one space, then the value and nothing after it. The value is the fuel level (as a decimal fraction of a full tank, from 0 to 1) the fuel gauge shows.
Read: 0.375
